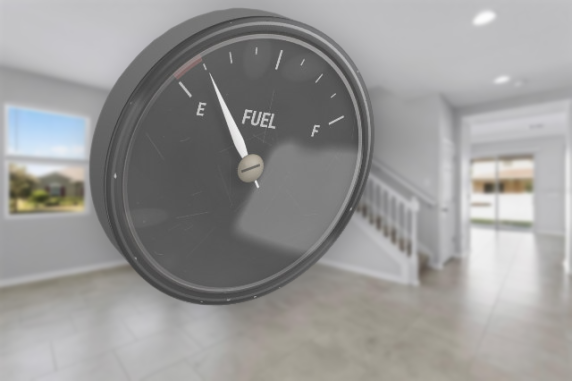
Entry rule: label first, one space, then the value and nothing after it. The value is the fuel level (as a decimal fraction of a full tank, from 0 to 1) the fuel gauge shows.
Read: 0.125
